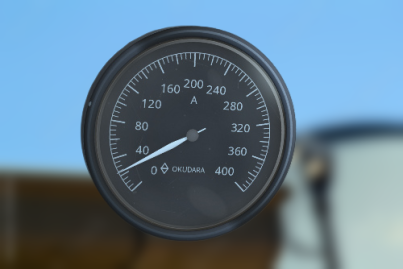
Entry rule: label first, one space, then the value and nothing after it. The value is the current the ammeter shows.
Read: 25 A
